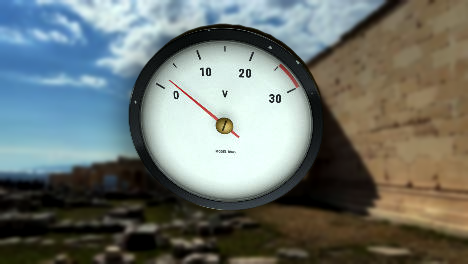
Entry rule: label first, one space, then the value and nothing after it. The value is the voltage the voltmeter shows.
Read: 2.5 V
